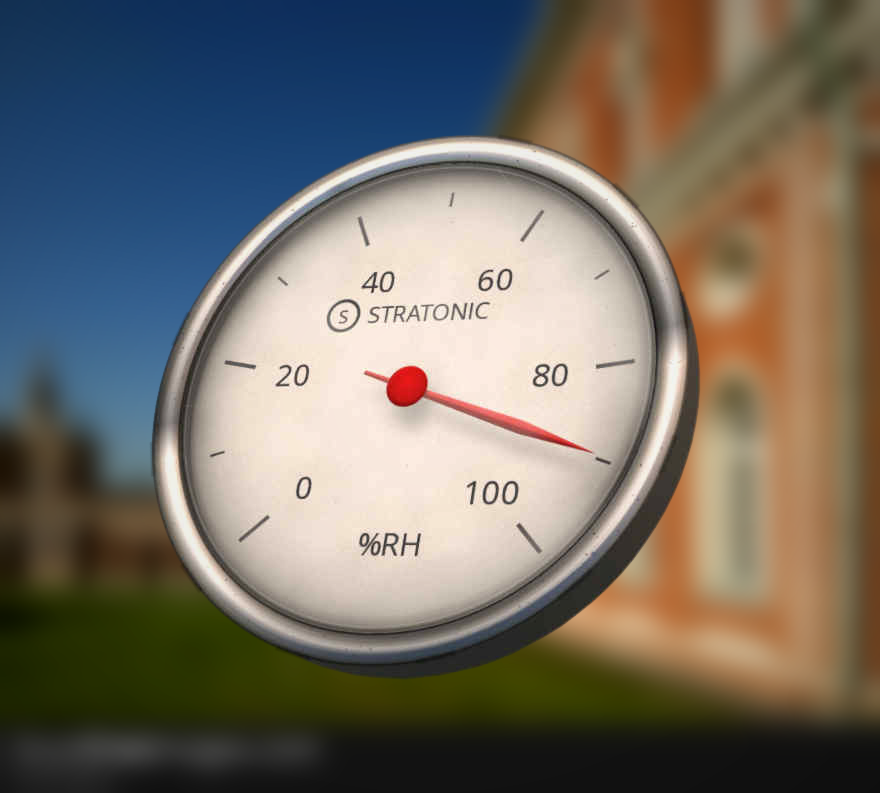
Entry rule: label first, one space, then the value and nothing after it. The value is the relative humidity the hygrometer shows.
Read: 90 %
